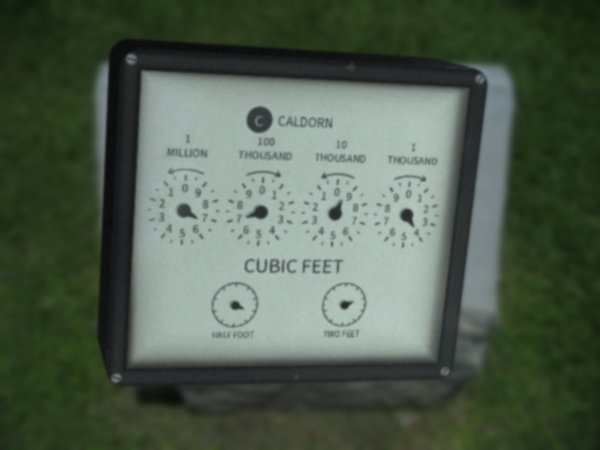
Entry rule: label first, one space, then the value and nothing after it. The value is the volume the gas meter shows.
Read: 669400 ft³
